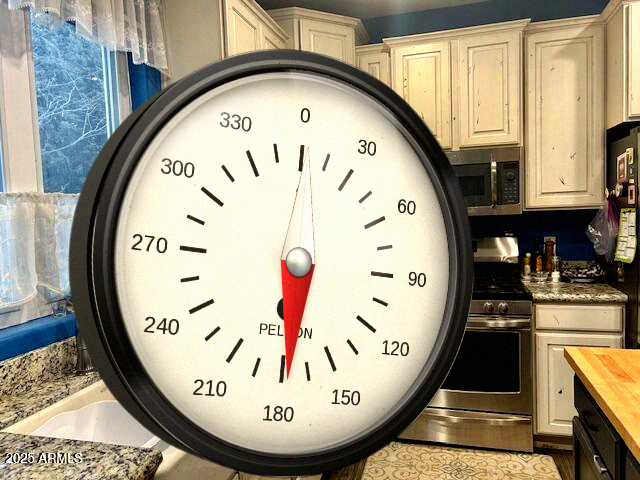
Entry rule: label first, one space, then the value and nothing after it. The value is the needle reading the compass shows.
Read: 180 °
